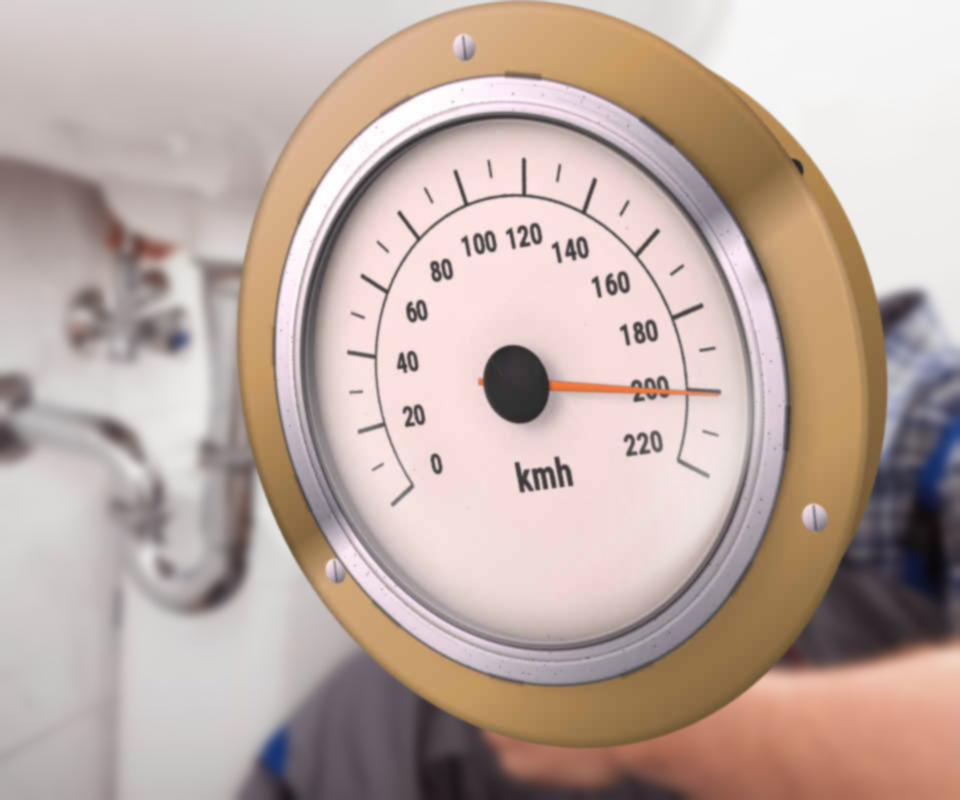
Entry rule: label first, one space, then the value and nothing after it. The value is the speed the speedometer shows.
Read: 200 km/h
